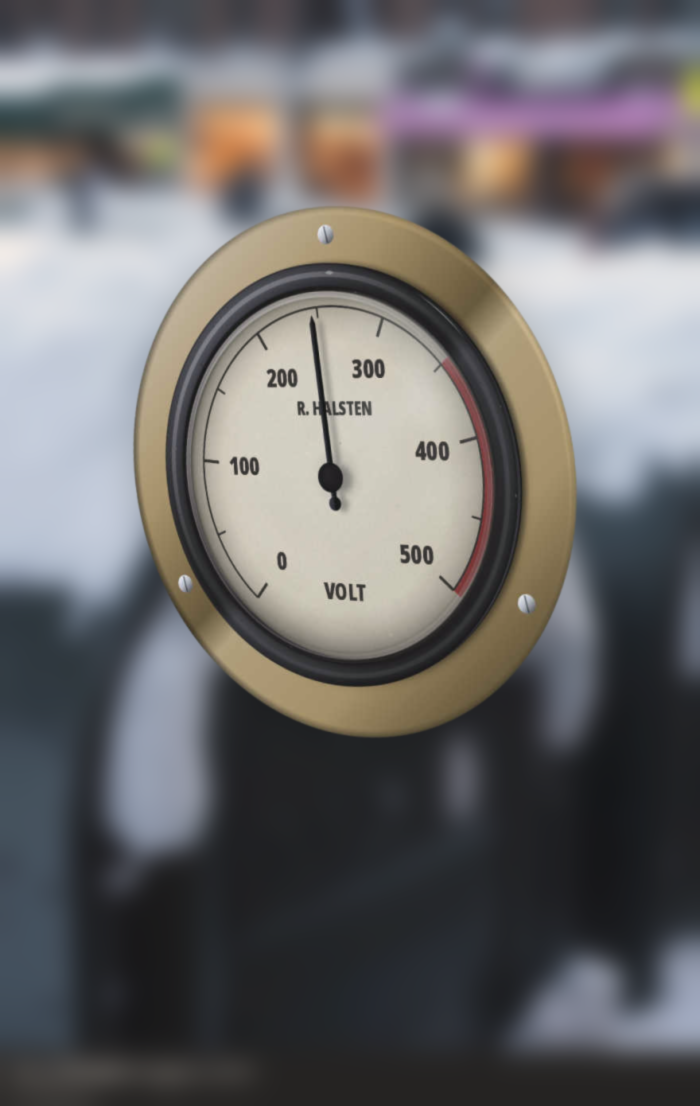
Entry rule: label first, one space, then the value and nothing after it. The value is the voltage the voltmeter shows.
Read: 250 V
